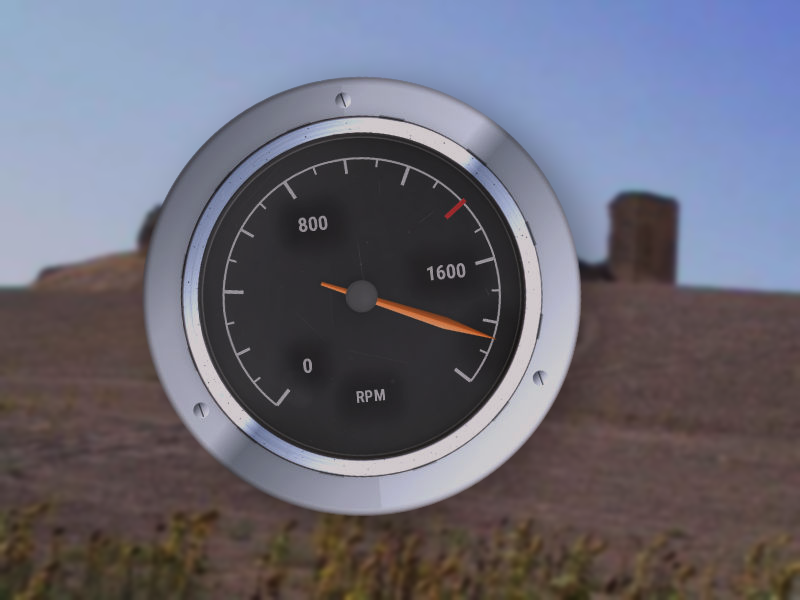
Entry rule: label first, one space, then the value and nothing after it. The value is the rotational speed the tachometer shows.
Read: 1850 rpm
